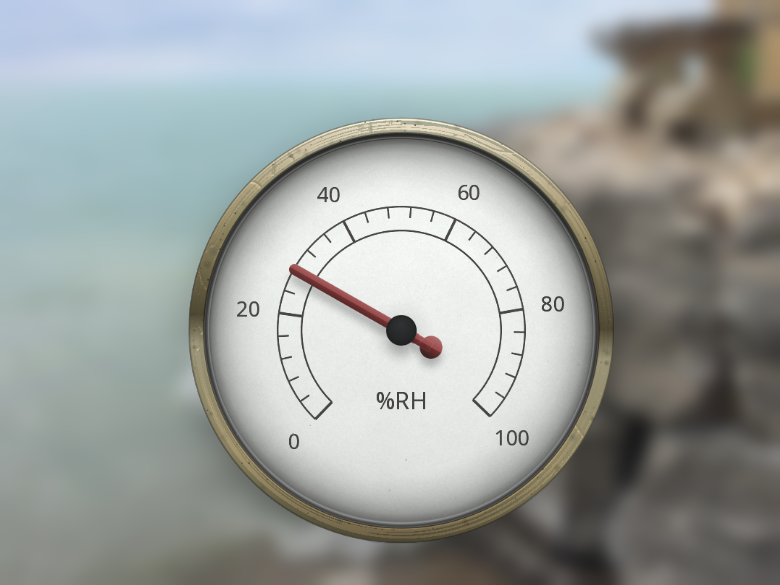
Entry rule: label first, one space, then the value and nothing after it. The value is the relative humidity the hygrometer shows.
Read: 28 %
